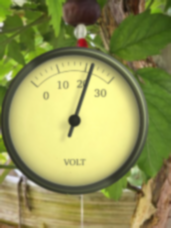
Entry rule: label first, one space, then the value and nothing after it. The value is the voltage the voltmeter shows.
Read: 22 V
